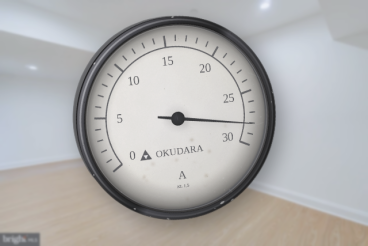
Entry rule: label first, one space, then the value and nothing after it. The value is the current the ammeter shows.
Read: 28 A
